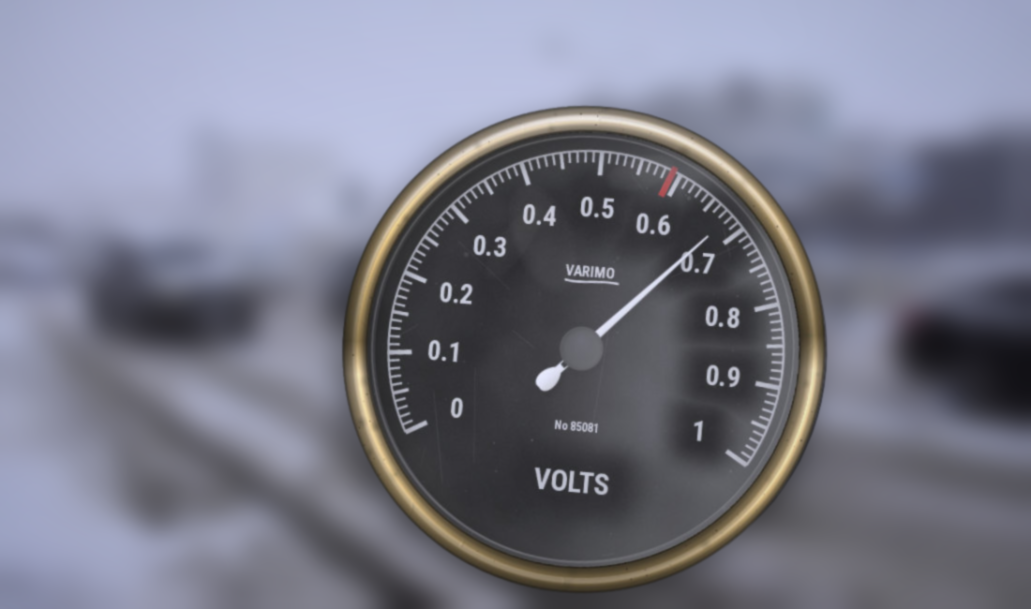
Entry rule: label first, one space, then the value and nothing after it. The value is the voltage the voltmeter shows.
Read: 0.68 V
